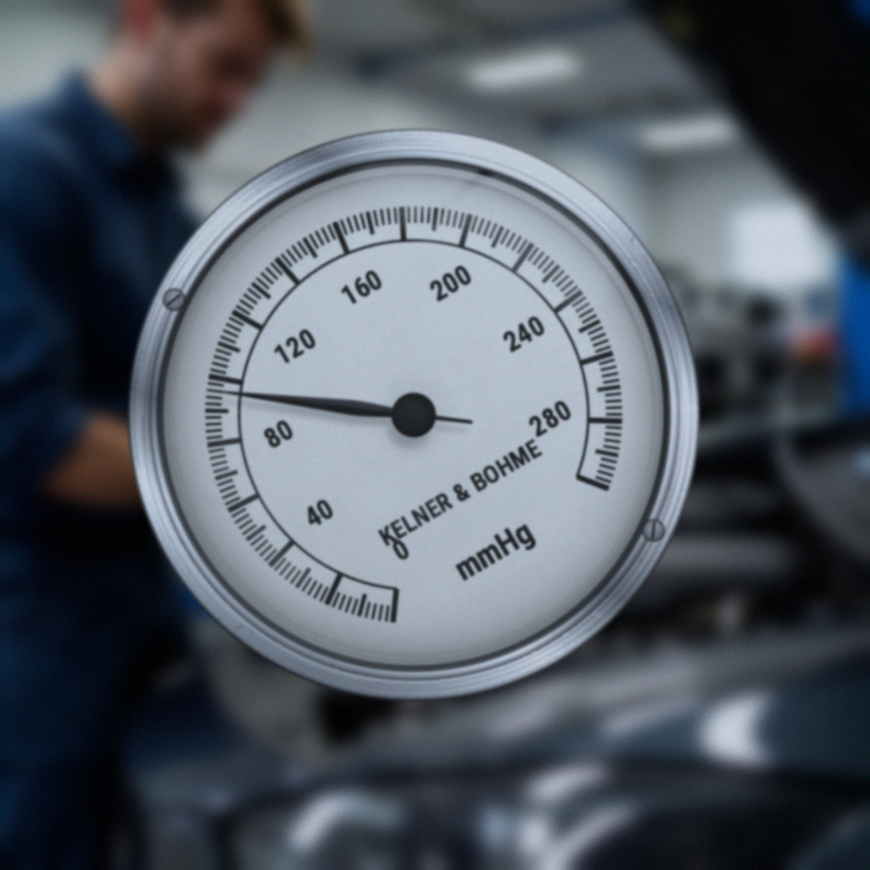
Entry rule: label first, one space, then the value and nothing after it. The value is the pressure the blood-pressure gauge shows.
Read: 96 mmHg
